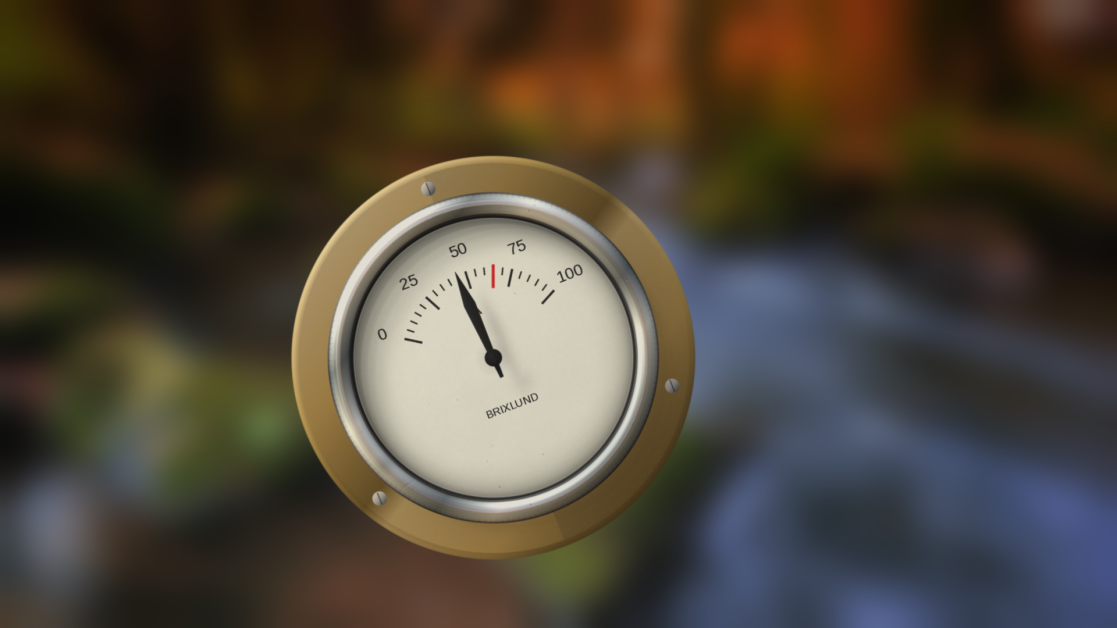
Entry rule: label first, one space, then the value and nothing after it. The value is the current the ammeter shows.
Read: 45 A
